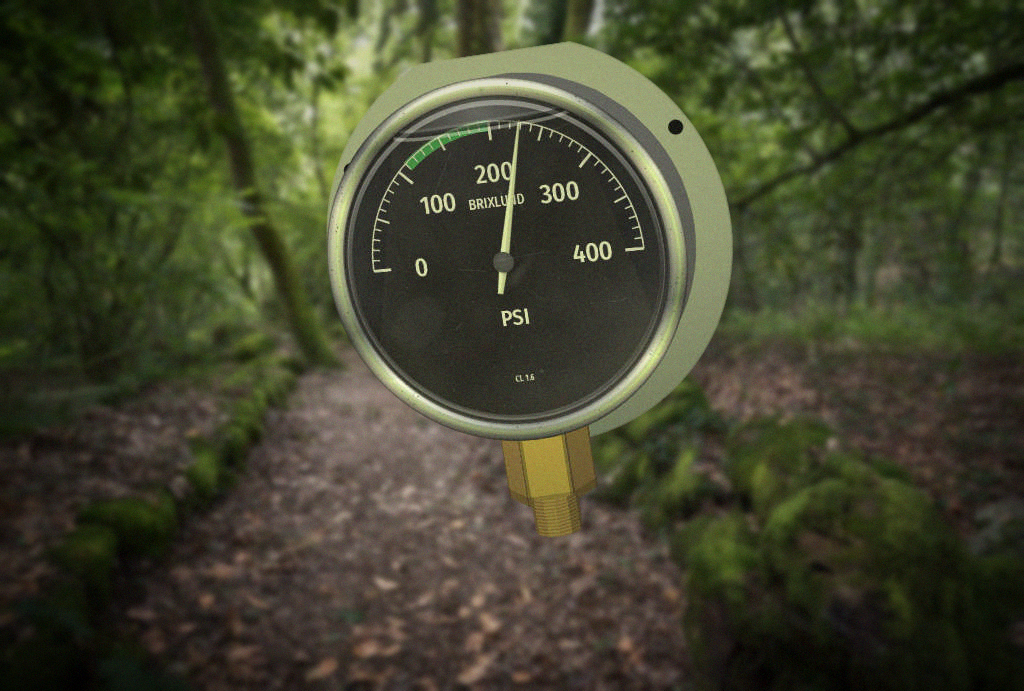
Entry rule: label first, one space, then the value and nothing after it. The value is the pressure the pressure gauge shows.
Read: 230 psi
